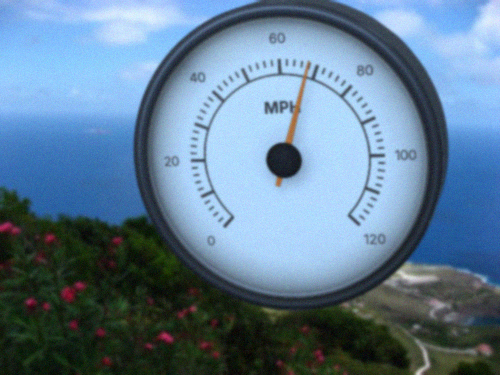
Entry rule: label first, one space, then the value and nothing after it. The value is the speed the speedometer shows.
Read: 68 mph
